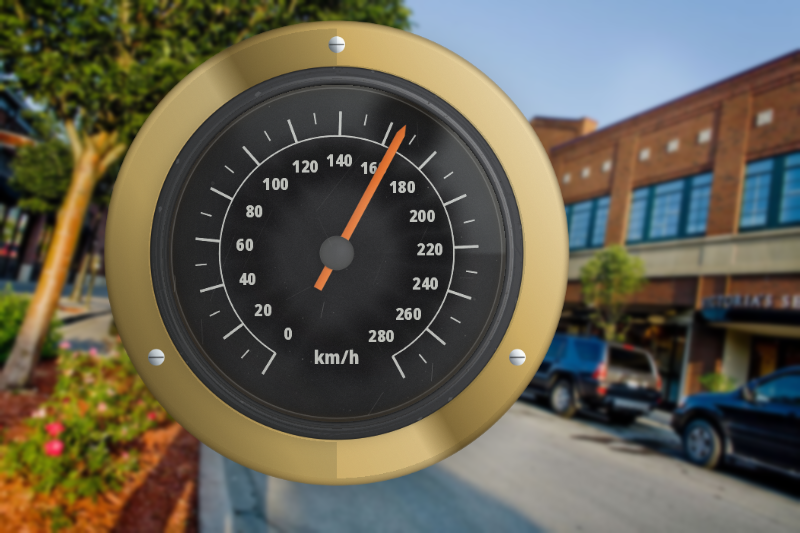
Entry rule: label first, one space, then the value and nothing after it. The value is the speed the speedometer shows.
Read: 165 km/h
